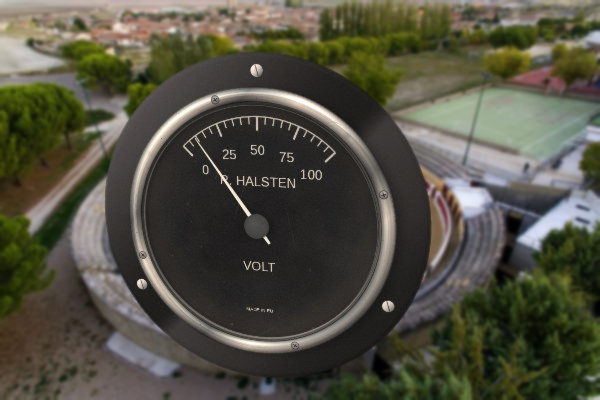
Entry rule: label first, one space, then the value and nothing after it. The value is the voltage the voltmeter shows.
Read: 10 V
